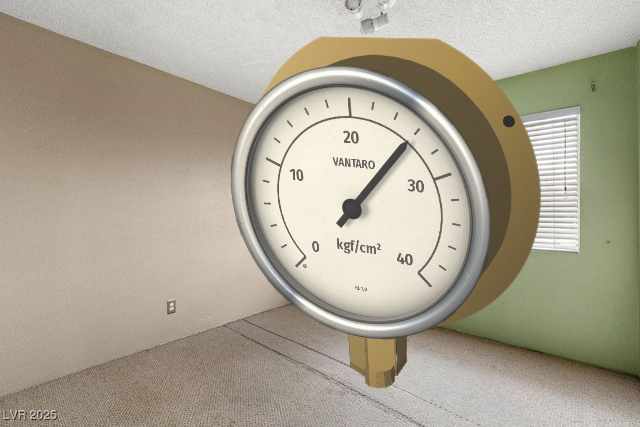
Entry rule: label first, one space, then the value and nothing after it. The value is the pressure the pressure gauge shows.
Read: 26 kg/cm²
